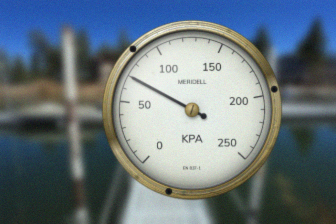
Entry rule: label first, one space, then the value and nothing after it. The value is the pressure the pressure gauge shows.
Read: 70 kPa
